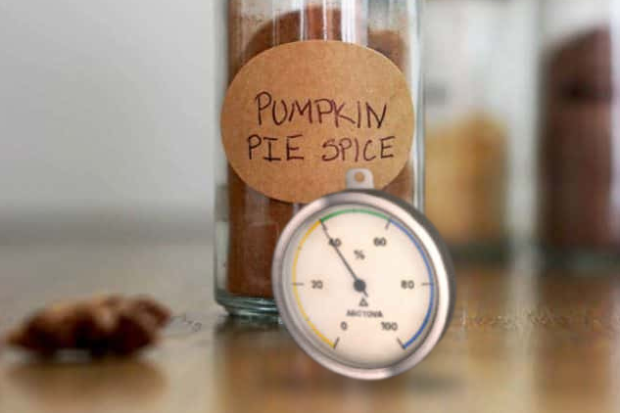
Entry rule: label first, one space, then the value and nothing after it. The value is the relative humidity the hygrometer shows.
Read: 40 %
